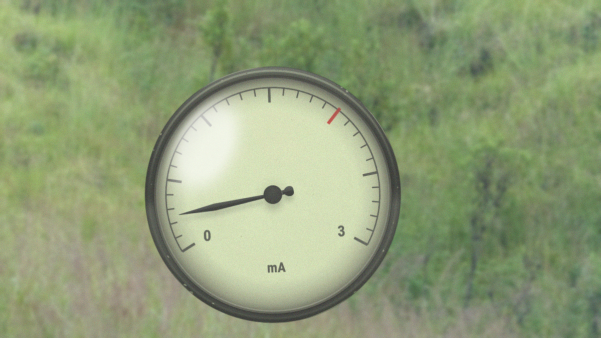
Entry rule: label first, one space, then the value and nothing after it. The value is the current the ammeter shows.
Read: 0.25 mA
